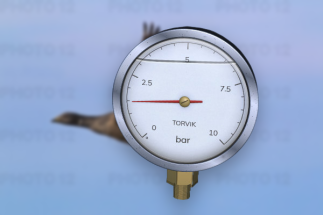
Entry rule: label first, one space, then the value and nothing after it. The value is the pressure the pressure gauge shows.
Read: 1.5 bar
